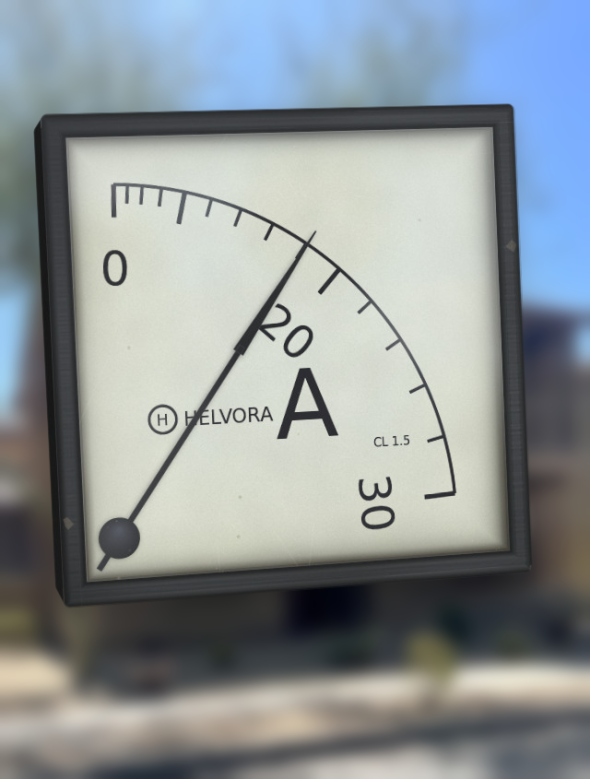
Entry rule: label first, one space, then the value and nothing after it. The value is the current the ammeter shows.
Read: 18 A
